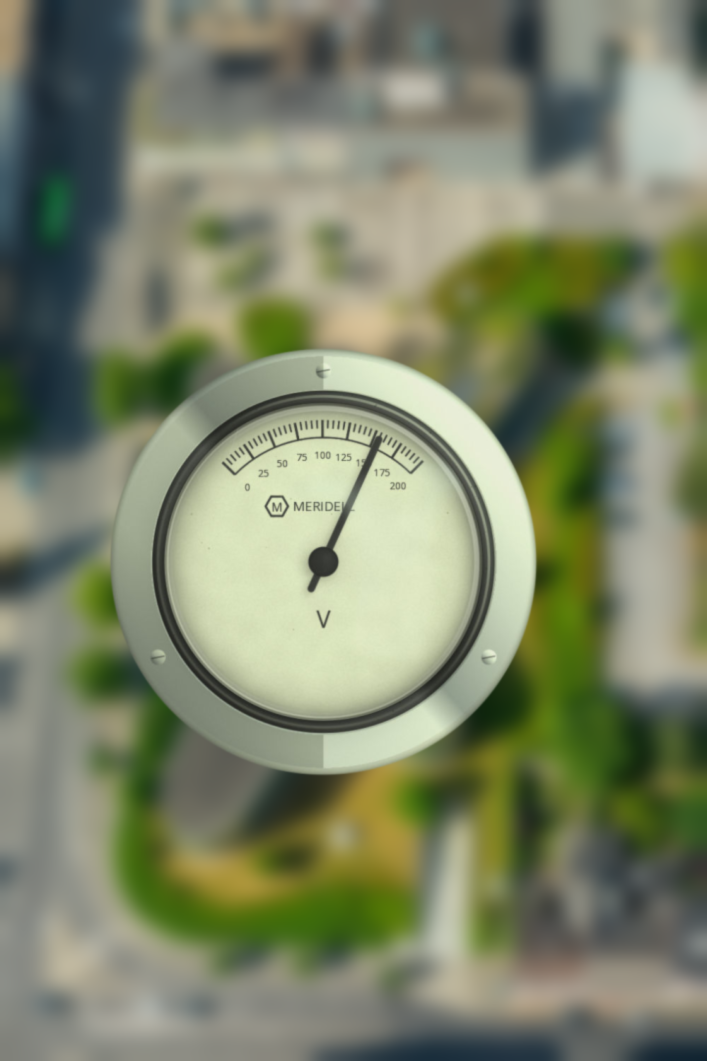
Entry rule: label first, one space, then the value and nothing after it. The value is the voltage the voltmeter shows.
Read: 155 V
